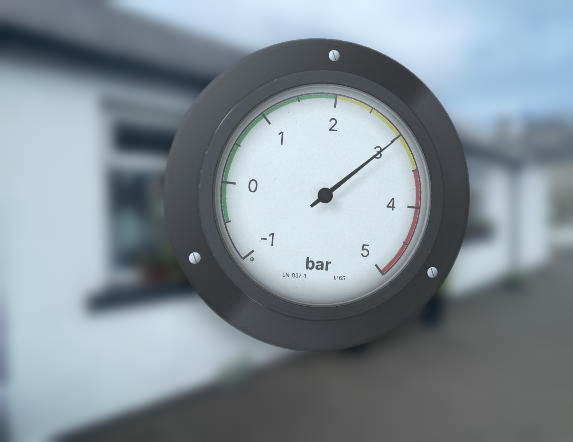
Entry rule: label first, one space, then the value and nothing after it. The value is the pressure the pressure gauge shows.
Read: 3 bar
